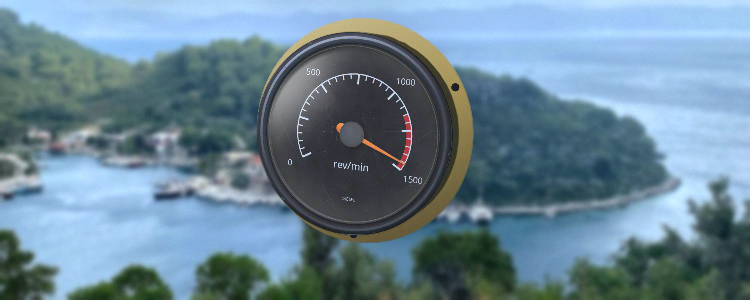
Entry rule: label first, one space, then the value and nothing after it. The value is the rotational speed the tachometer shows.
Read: 1450 rpm
